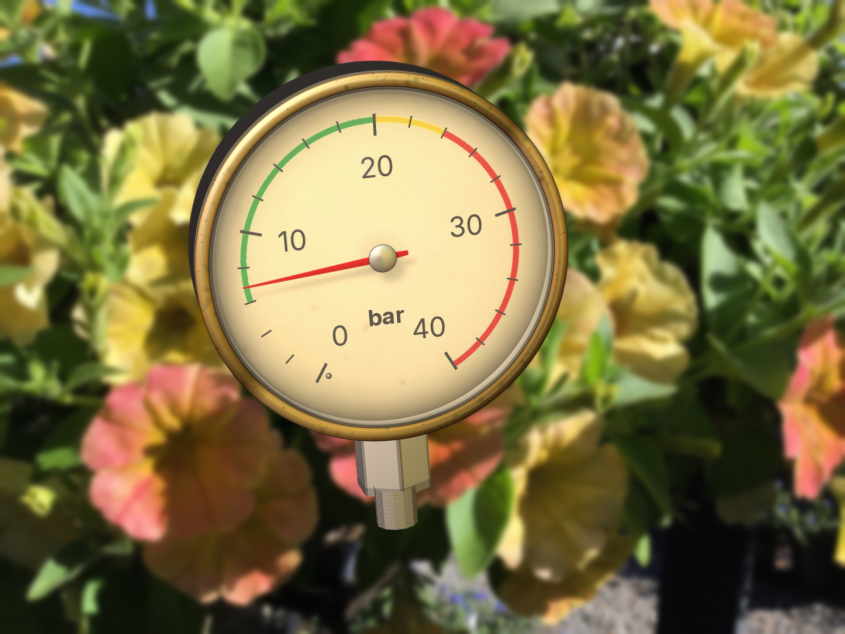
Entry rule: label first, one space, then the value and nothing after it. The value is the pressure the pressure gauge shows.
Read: 7 bar
